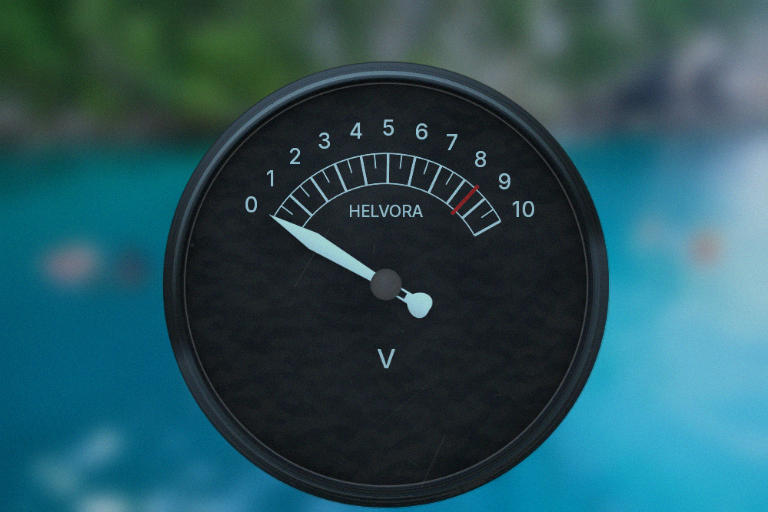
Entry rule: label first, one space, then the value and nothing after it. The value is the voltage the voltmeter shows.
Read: 0 V
